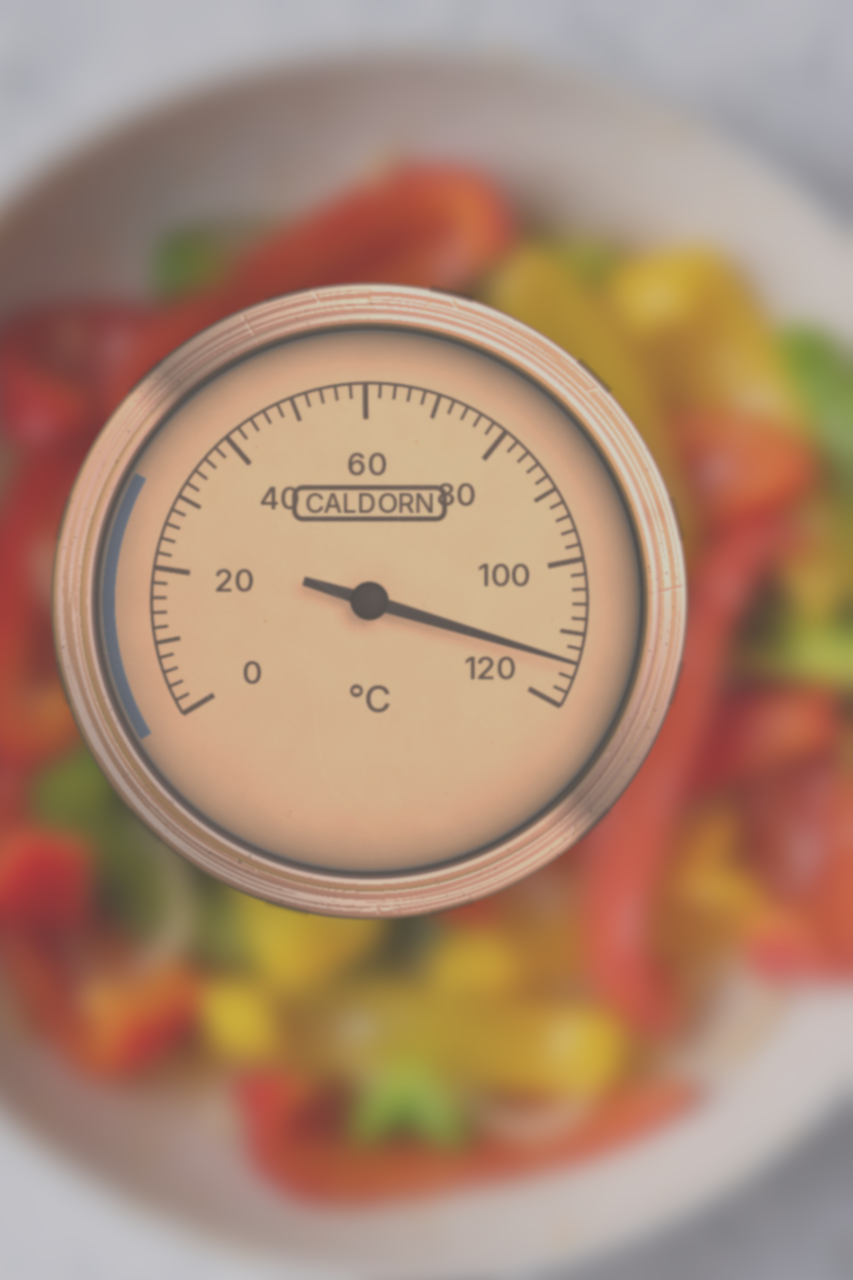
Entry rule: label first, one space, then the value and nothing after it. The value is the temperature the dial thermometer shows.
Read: 114 °C
